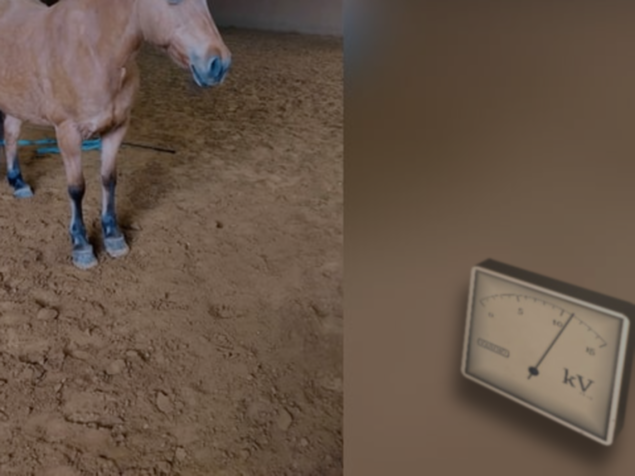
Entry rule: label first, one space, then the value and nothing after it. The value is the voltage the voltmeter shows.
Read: 11 kV
